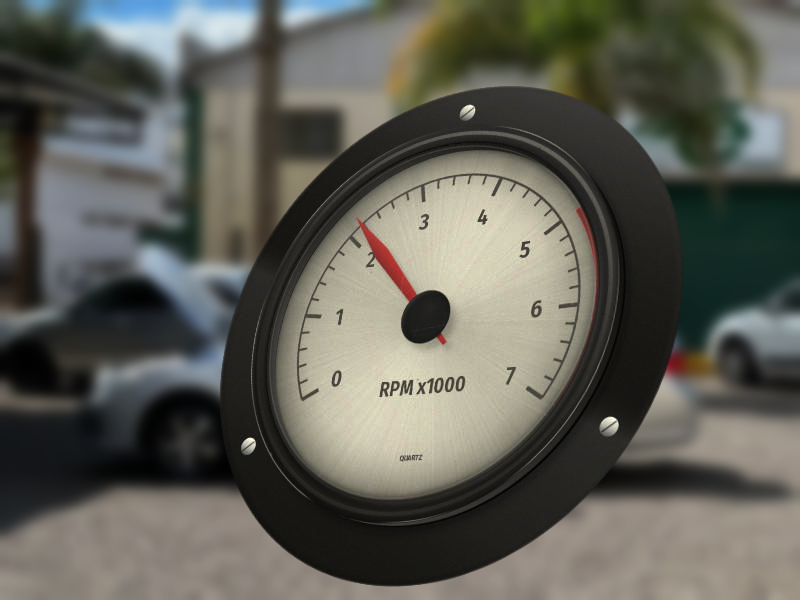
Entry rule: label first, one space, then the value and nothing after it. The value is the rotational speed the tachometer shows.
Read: 2200 rpm
